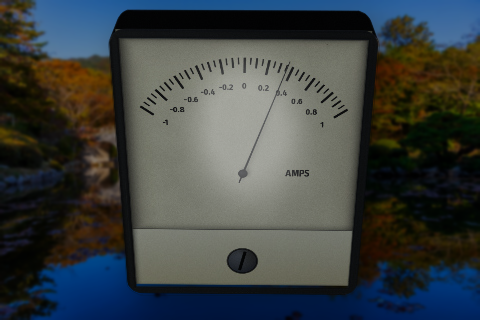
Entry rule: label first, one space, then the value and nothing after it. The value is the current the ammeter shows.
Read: 0.35 A
